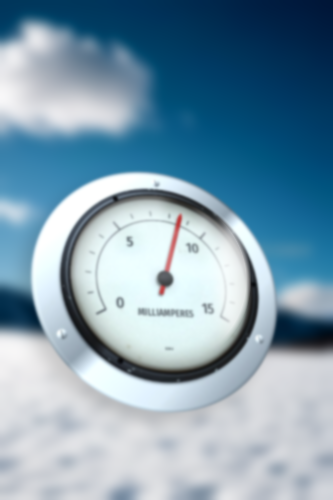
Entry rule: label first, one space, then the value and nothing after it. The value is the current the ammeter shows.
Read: 8.5 mA
